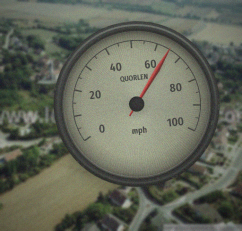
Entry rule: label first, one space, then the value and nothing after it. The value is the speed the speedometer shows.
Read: 65 mph
